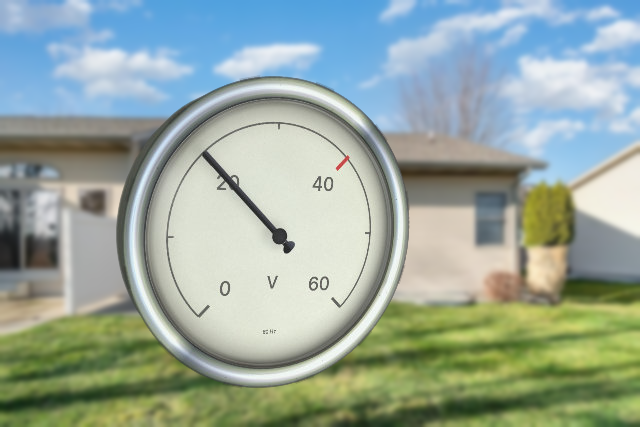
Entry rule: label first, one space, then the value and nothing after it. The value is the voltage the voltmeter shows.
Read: 20 V
